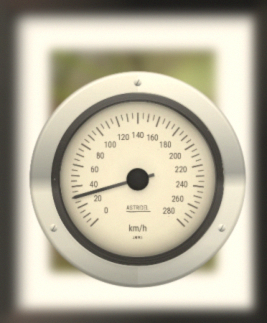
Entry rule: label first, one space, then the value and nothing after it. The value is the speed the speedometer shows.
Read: 30 km/h
